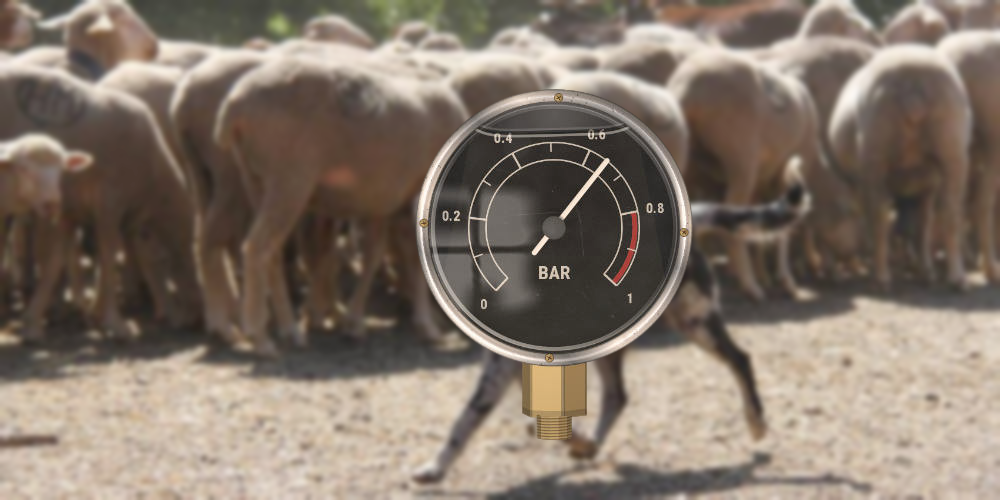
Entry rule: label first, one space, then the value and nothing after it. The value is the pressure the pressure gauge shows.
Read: 0.65 bar
